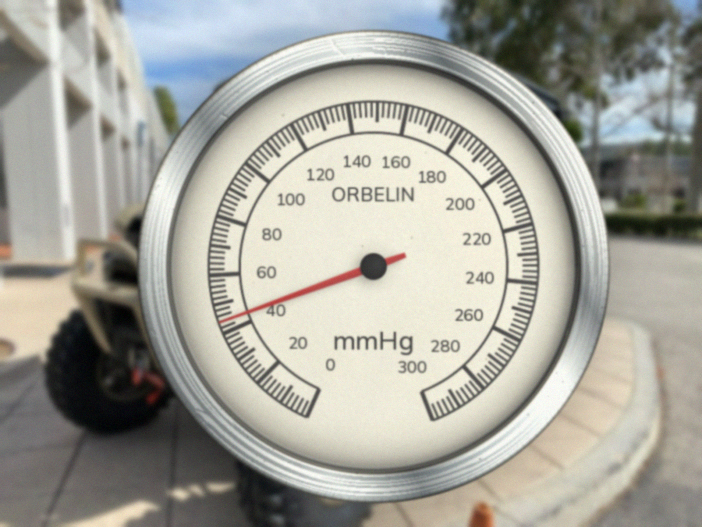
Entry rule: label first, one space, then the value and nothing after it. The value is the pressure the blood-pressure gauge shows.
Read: 44 mmHg
